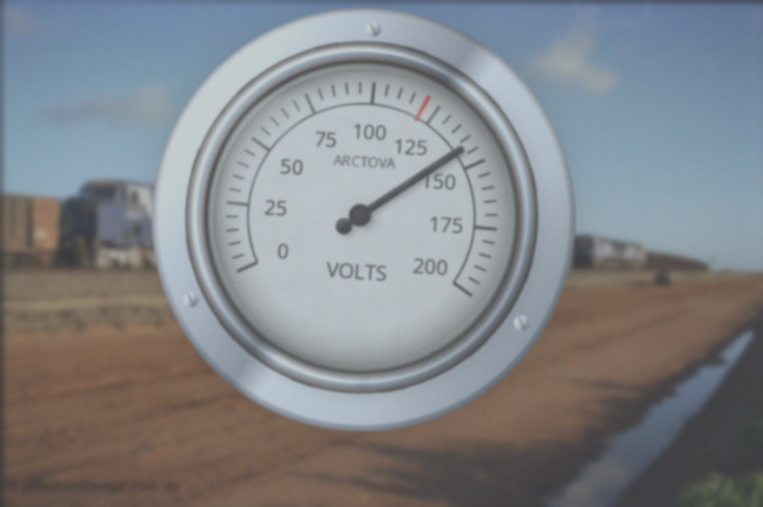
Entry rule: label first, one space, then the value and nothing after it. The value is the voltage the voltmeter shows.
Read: 142.5 V
